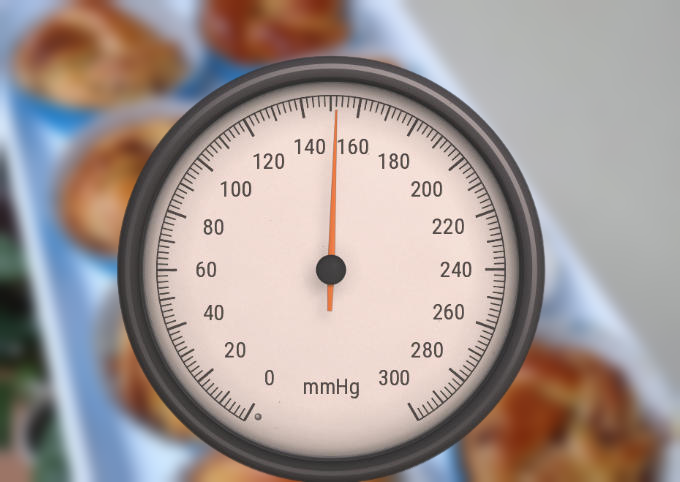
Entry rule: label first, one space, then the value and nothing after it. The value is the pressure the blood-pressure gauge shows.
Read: 152 mmHg
